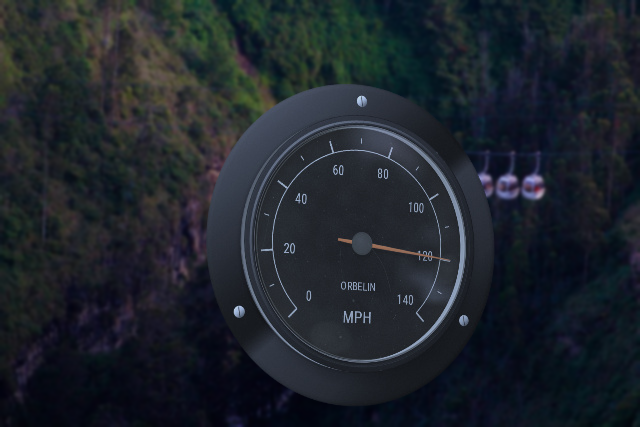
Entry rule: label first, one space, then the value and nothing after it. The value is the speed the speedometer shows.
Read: 120 mph
